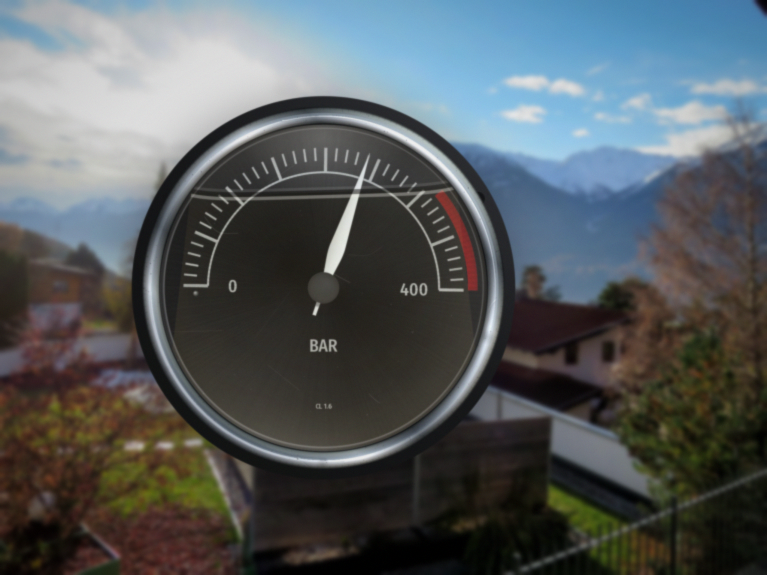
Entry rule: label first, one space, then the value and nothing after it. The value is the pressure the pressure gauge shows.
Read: 240 bar
